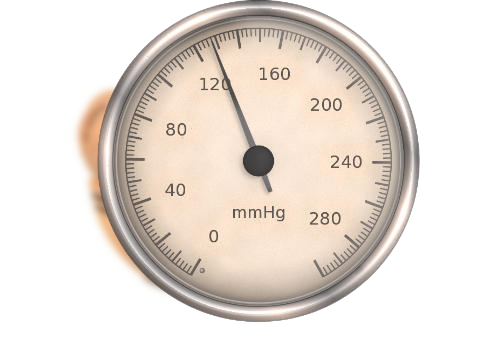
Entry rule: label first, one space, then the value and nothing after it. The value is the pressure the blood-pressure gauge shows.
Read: 128 mmHg
